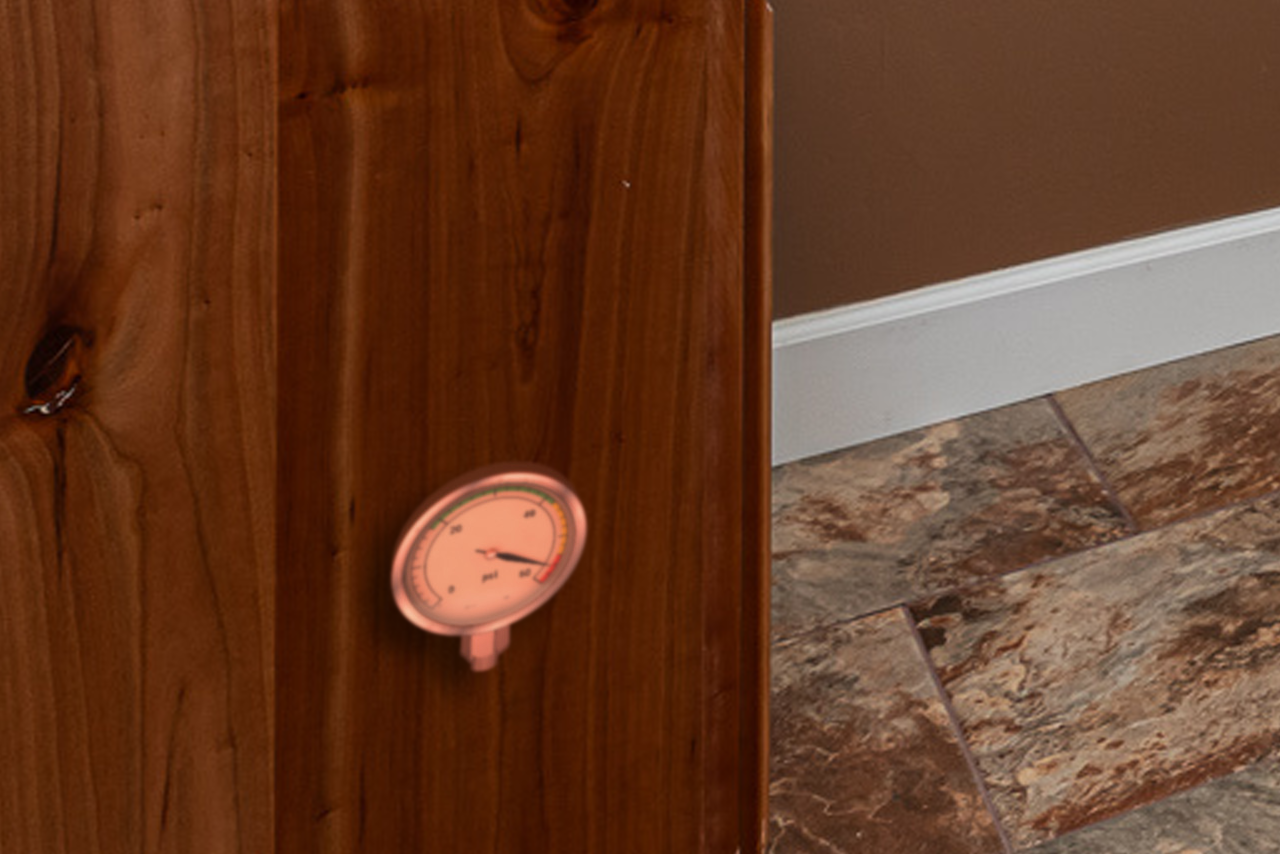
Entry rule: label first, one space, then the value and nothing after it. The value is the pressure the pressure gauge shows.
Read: 56 psi
